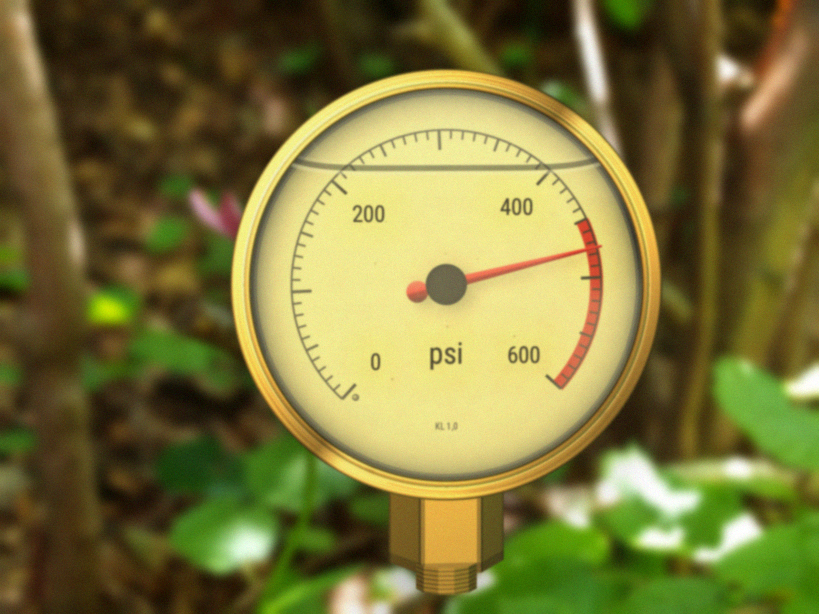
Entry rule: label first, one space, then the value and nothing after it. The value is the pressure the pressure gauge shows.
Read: 475 psi
